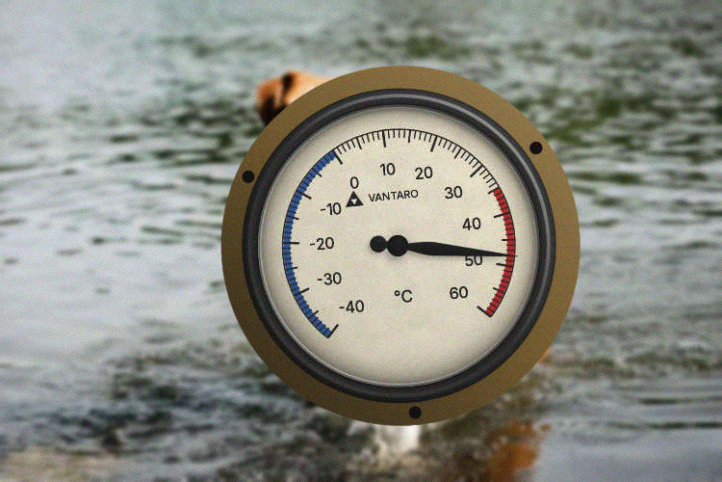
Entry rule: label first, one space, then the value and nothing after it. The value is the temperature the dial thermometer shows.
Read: 48 °C
